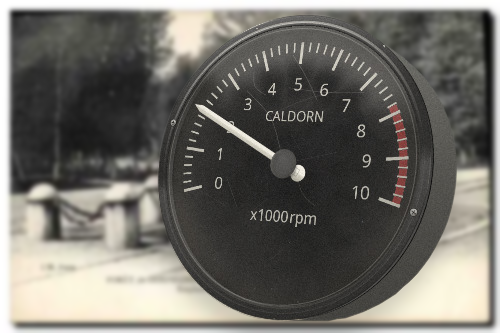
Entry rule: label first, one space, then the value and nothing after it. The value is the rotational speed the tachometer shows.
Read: 2000 rpm
